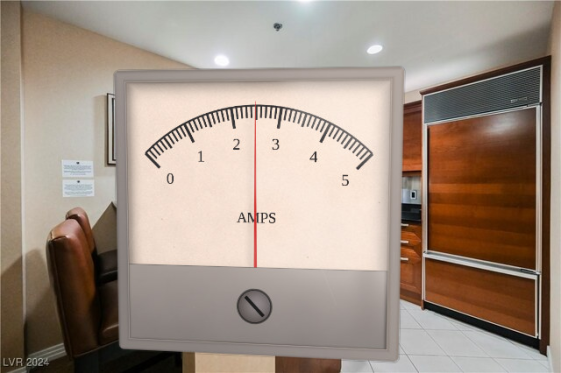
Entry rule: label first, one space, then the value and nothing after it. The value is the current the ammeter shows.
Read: 2.5 A
